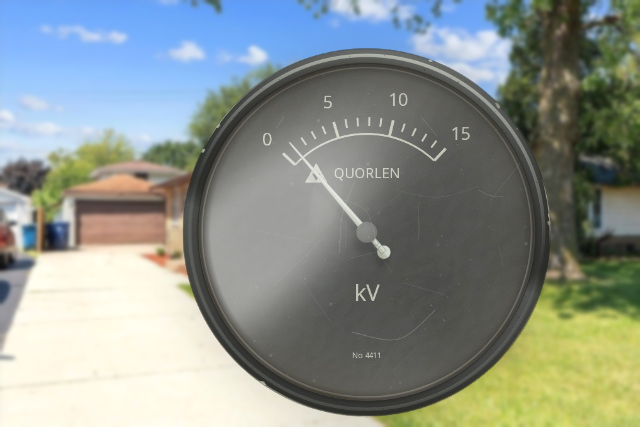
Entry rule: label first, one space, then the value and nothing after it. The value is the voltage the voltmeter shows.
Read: 1 kV
